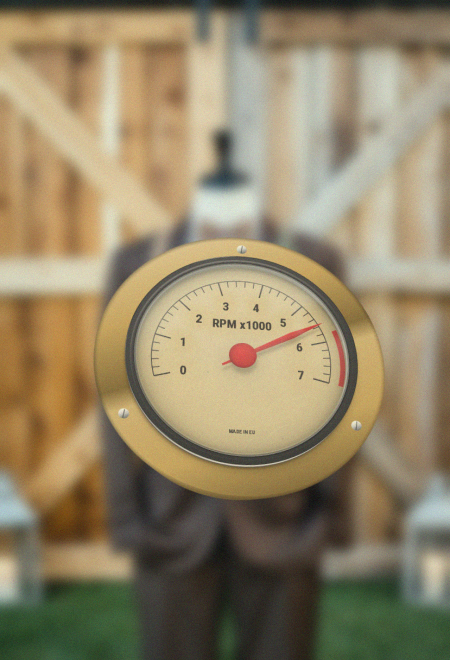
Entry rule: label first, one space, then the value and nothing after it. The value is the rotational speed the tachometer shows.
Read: 5600 rpm
